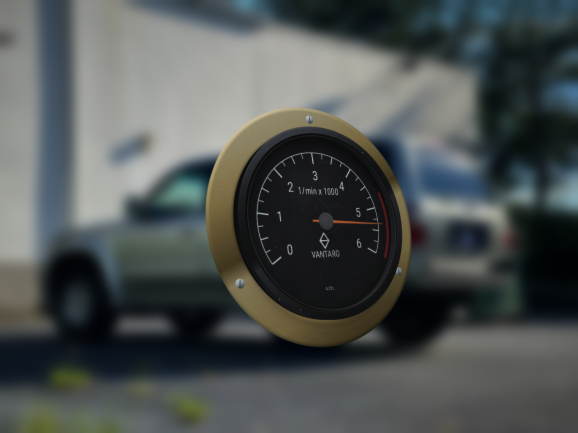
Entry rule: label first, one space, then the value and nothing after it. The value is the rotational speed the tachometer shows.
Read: 5375 rpm
